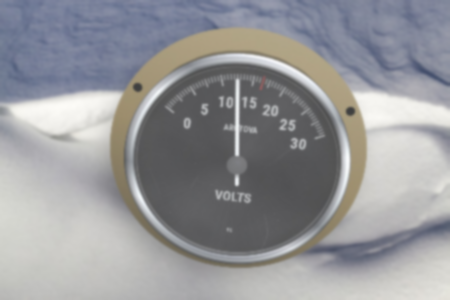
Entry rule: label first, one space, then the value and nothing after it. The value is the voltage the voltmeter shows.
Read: 12.5 V
